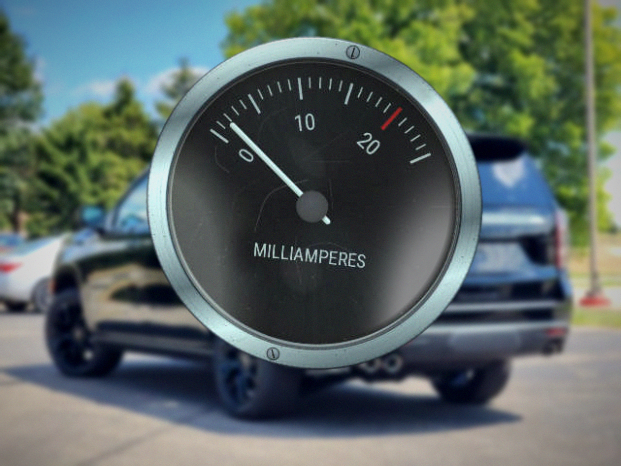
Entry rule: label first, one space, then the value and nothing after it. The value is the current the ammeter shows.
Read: 2 mA
